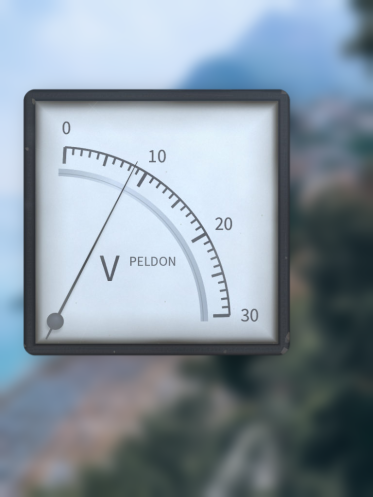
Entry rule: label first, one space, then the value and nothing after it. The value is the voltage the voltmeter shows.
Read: 8.5 V
